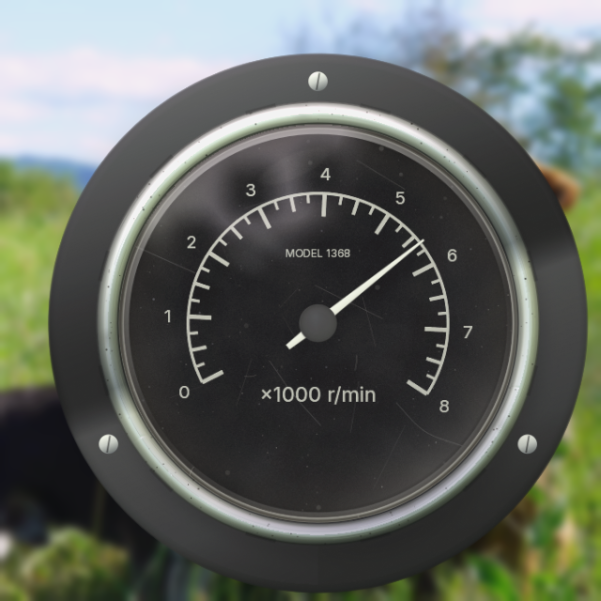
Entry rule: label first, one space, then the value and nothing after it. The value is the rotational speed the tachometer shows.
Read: 5625 rpm
